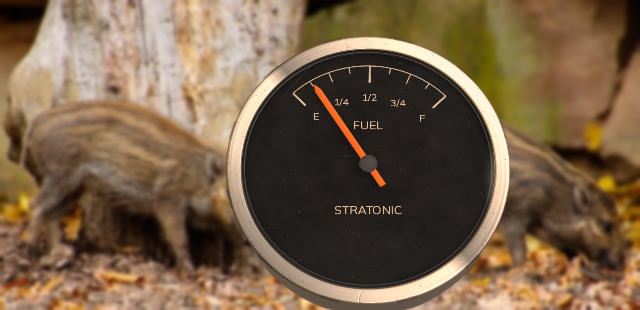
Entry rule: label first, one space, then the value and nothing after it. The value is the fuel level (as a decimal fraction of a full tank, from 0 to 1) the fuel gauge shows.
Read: 0.125
